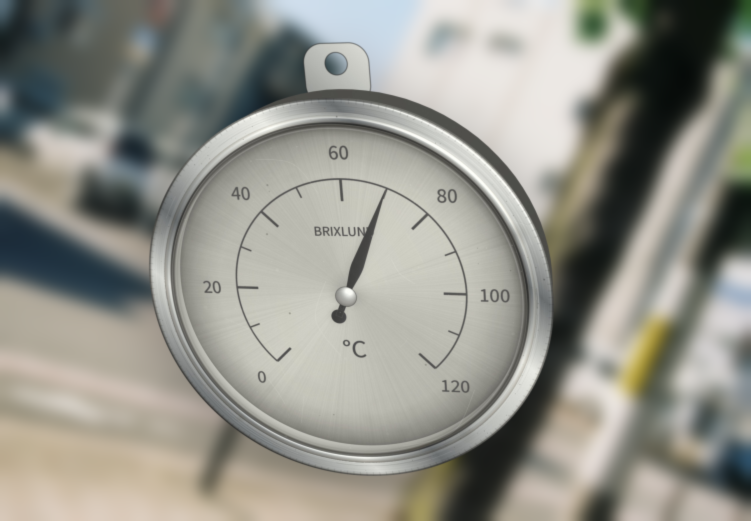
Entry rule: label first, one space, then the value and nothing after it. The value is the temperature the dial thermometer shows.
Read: 70 °C
